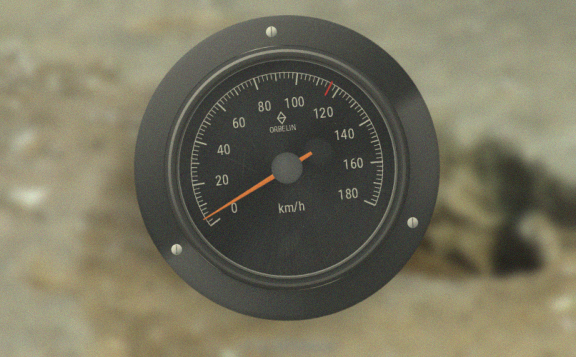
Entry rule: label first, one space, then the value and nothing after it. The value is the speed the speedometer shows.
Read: 4 km/h
